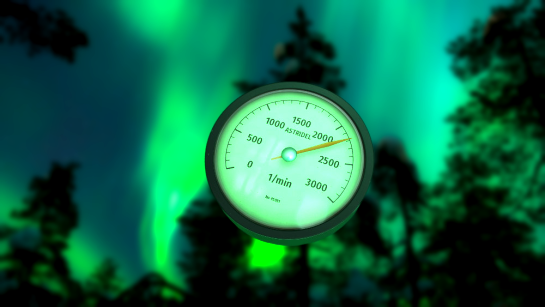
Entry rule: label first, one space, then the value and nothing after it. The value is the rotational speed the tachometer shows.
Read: 2200 rpm
